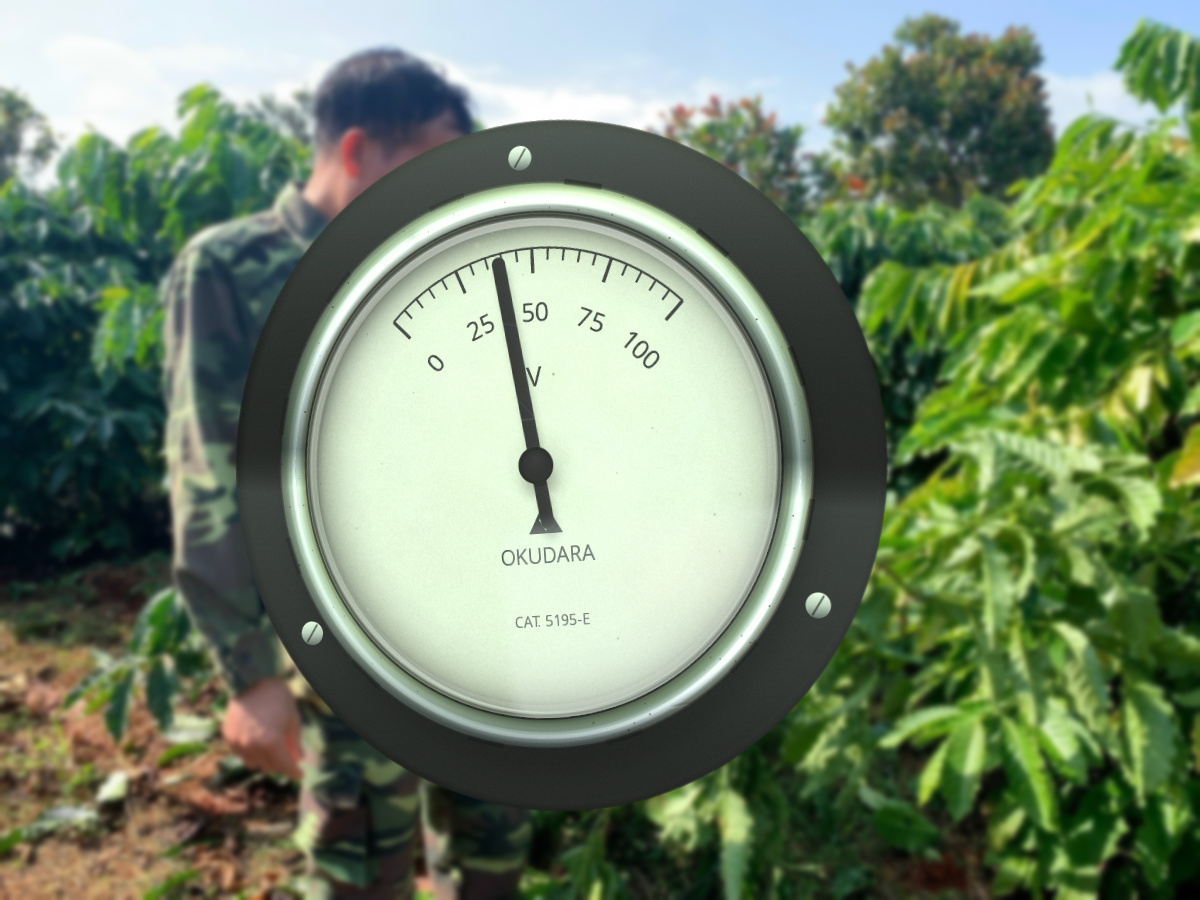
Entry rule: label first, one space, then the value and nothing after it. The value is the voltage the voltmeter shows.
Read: 40 V
